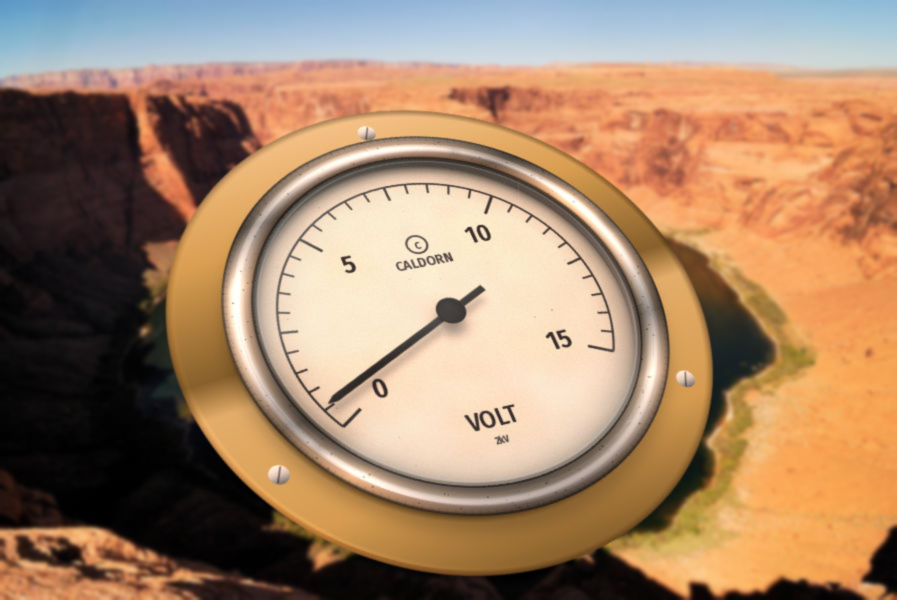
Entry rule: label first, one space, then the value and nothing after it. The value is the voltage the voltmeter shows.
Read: 0.5 V
